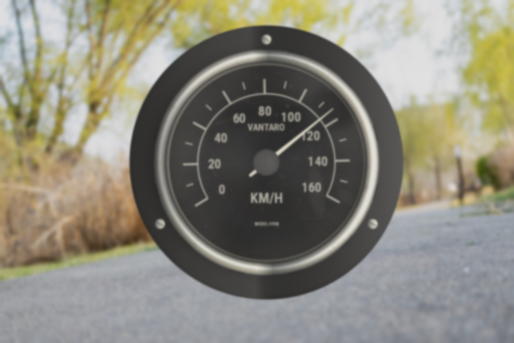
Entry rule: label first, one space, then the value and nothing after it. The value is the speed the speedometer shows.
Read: 115 km/h
